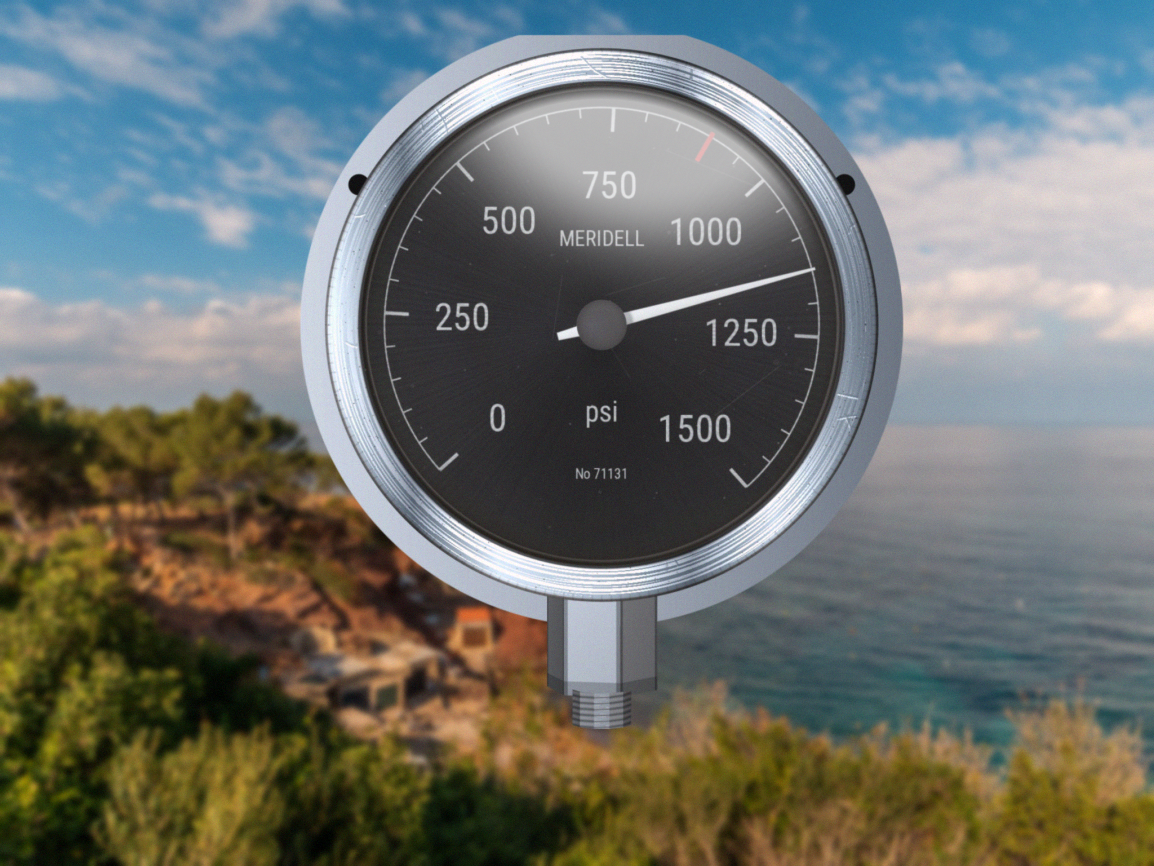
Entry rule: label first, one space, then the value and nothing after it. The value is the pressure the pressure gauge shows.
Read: 1150 psi
